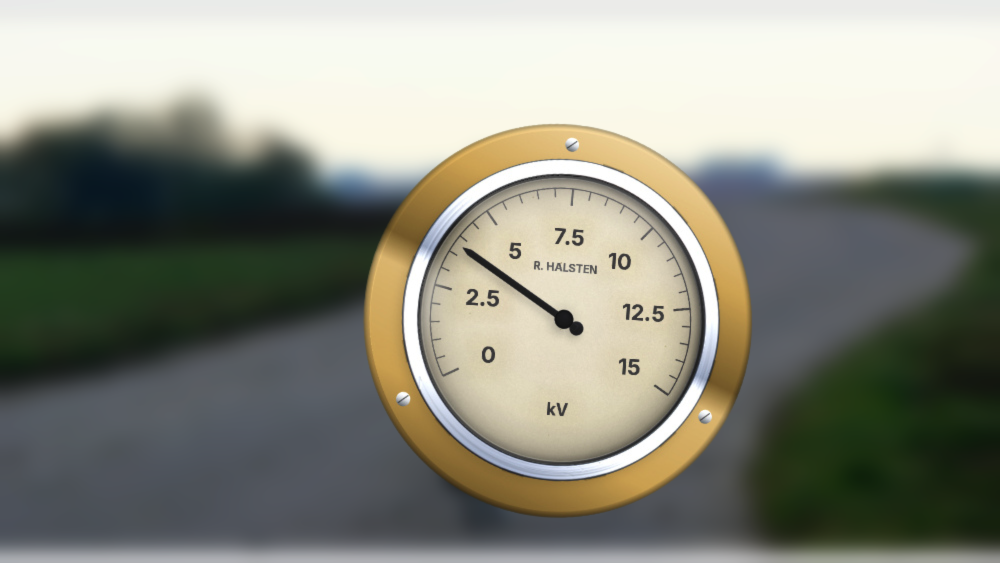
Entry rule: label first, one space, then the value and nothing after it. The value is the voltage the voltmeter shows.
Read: 3.75 kV
